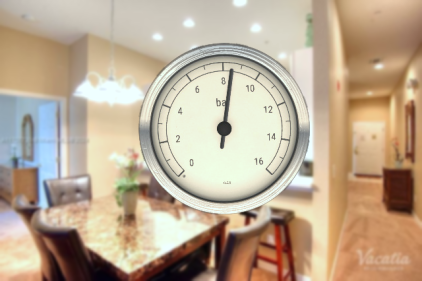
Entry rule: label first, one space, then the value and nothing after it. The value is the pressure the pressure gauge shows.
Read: 8.5 bar
